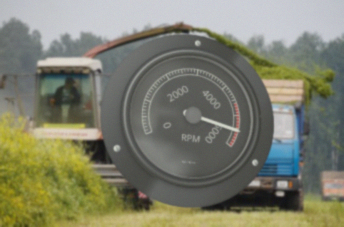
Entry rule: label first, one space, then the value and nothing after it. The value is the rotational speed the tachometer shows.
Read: 5500 rpm
